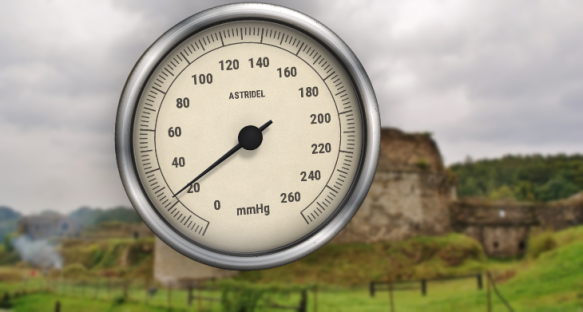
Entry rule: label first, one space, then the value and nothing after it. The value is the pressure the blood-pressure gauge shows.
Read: 24 mmHg
